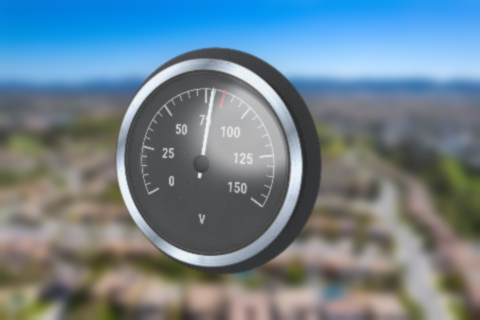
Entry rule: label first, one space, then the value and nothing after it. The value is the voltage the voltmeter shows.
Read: 80 V
